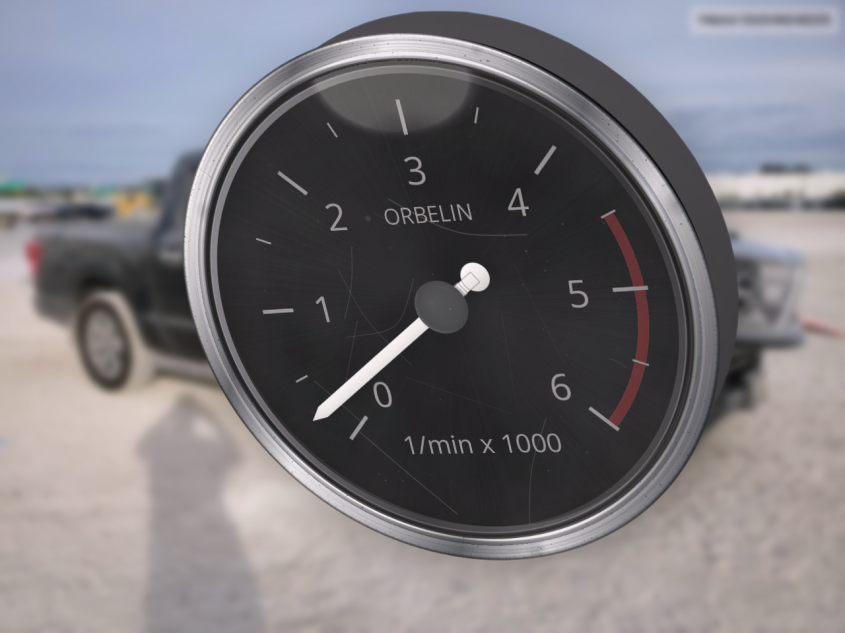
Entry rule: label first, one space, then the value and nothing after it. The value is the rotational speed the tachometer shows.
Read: 250 rpm
